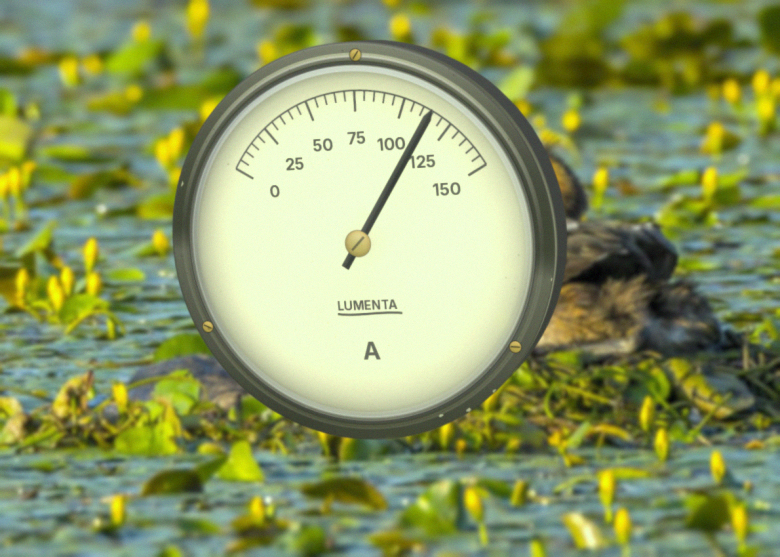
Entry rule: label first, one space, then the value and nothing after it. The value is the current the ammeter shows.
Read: 115 A
